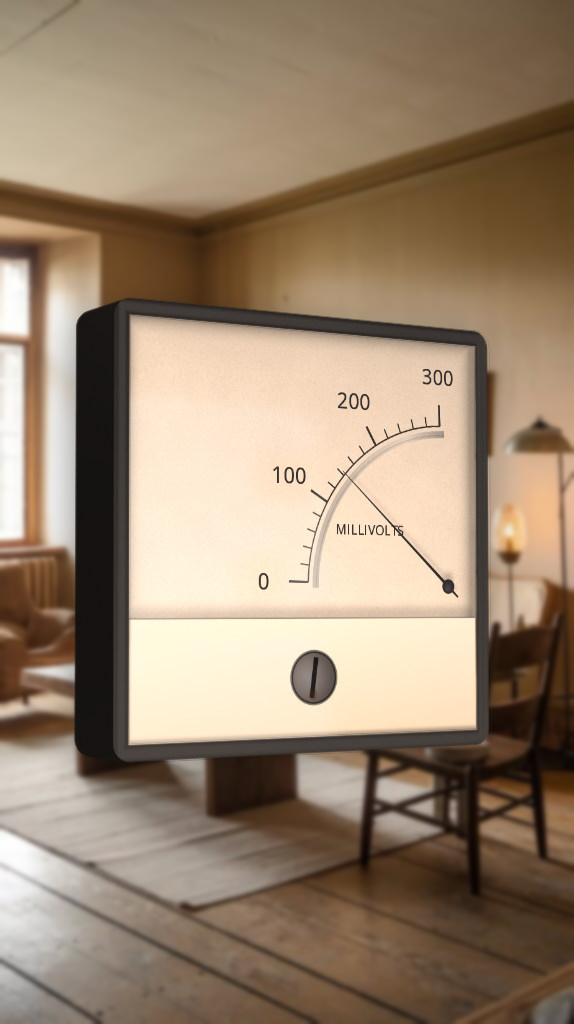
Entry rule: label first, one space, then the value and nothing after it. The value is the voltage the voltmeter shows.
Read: 140 mV
